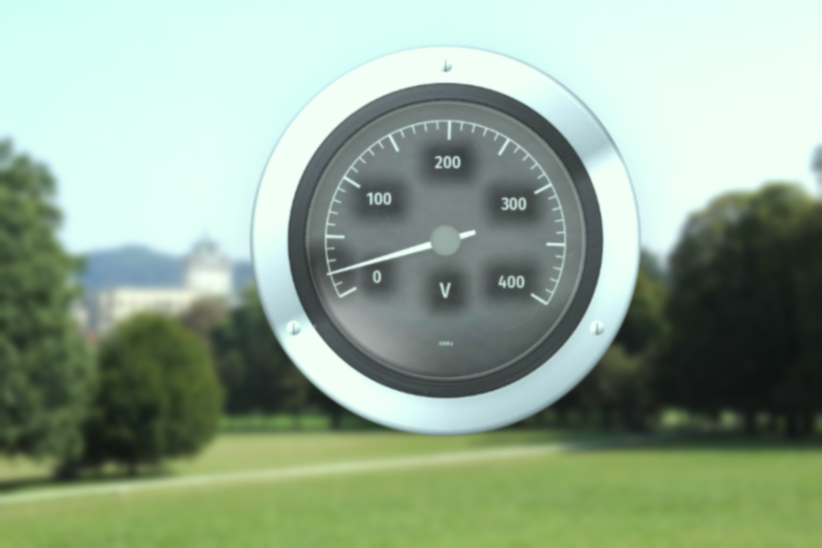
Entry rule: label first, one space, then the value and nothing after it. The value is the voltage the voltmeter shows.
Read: 20 V
